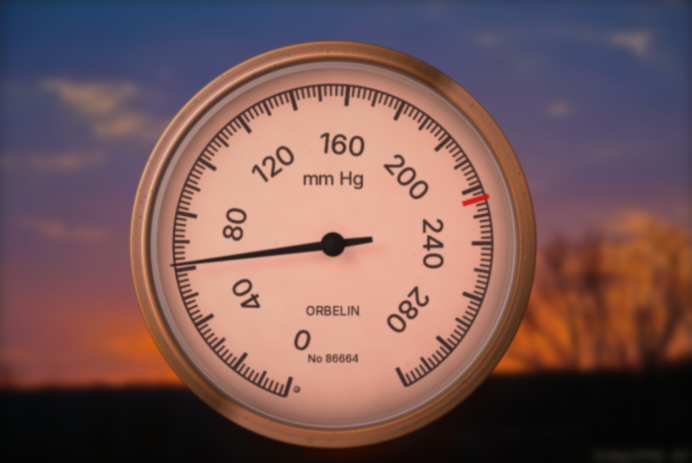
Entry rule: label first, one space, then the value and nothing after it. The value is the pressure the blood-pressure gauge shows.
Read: 62 mmHg
